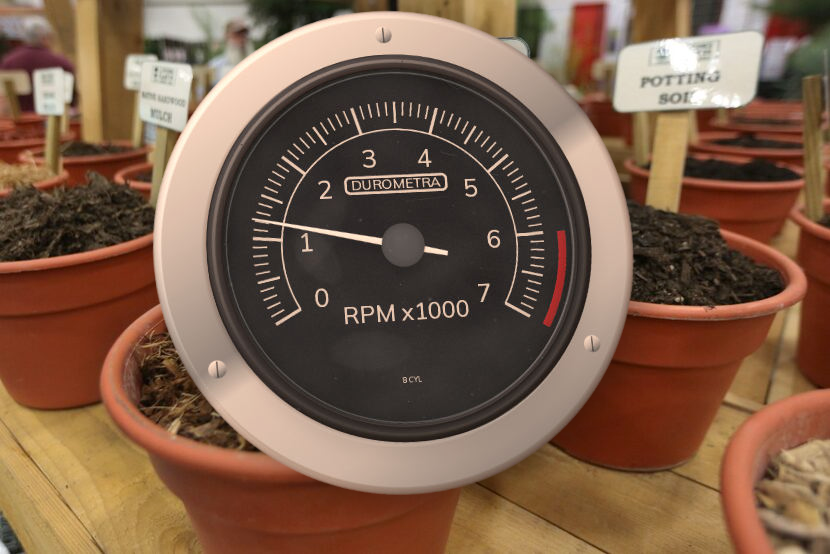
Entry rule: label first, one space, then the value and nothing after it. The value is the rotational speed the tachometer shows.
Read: 1200 rpm
